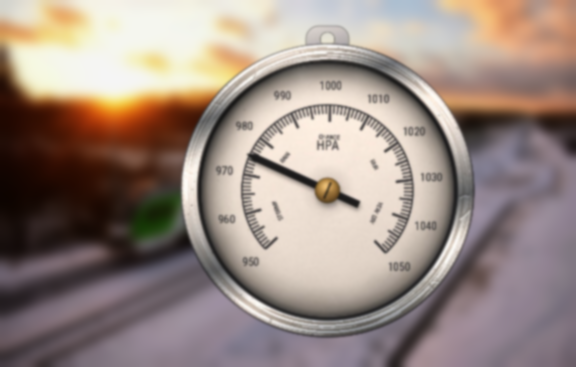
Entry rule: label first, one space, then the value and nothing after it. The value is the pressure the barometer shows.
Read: 975 hPa
